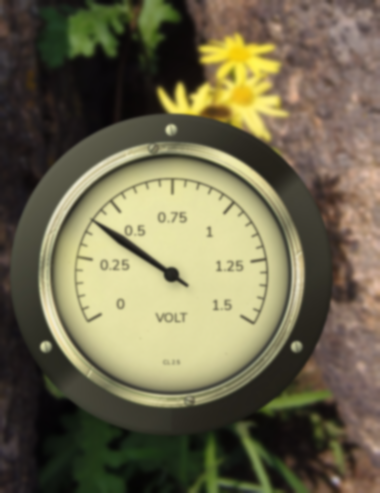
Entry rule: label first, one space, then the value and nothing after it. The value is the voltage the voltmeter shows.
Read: 0.4 V
